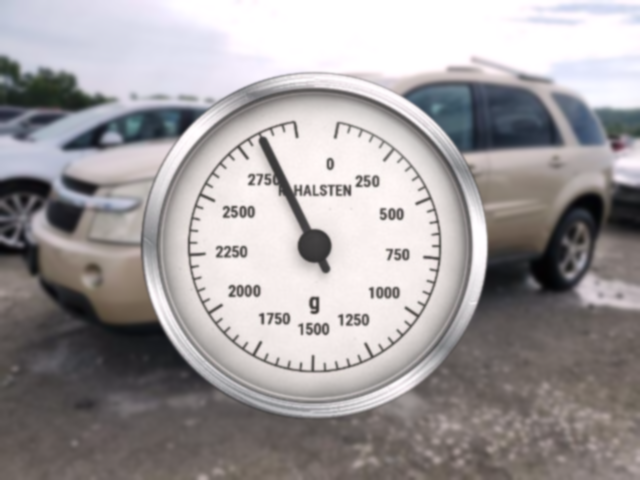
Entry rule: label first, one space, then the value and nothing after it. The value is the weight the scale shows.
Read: 2850 g
